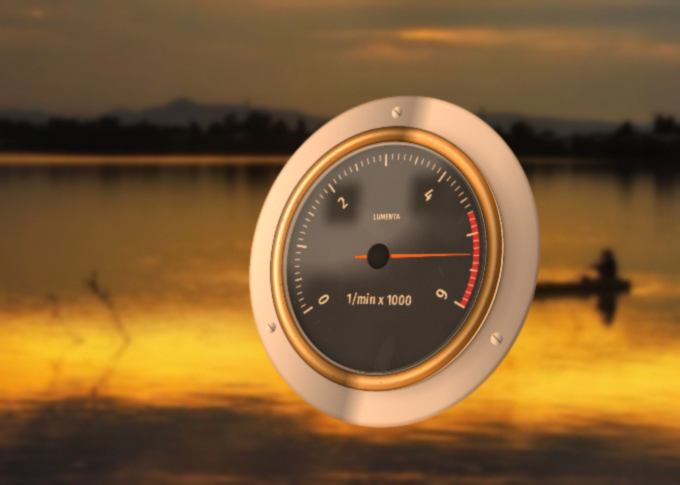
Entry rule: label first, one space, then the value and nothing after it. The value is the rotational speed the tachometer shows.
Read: 5300 rpm
